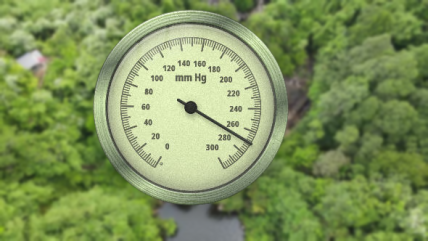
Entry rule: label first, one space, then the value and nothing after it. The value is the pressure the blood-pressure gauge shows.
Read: 270 mmHg
